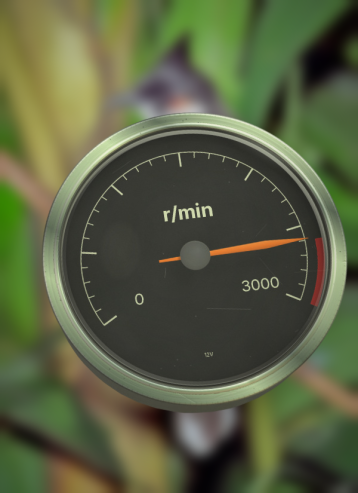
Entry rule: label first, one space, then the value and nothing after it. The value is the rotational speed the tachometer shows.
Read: 2600 rpm
